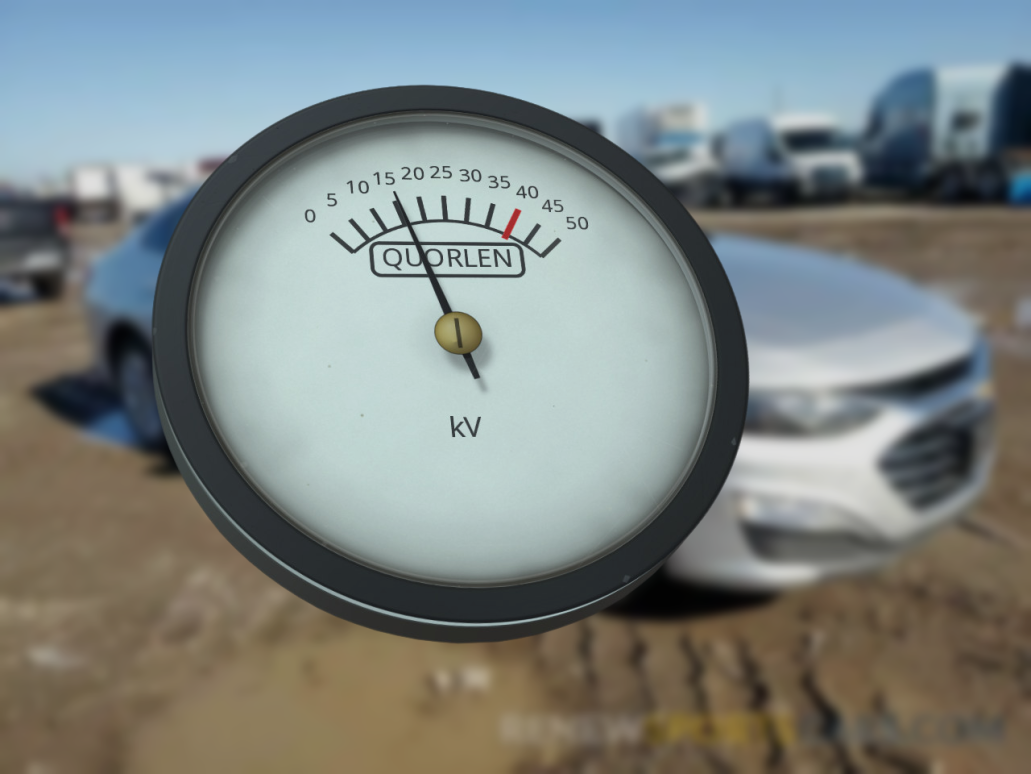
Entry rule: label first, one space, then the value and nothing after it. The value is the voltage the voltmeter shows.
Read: 15 kV
